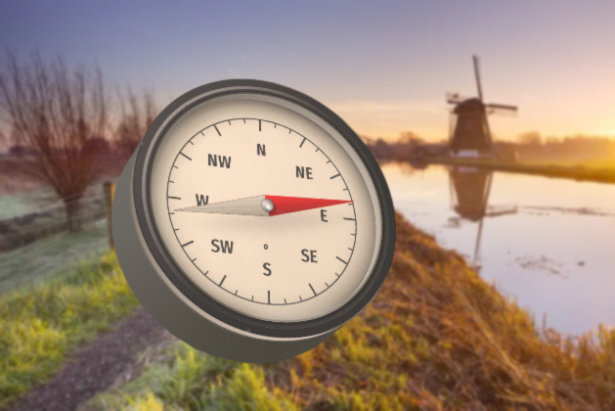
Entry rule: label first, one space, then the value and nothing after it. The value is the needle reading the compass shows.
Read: 80 °
